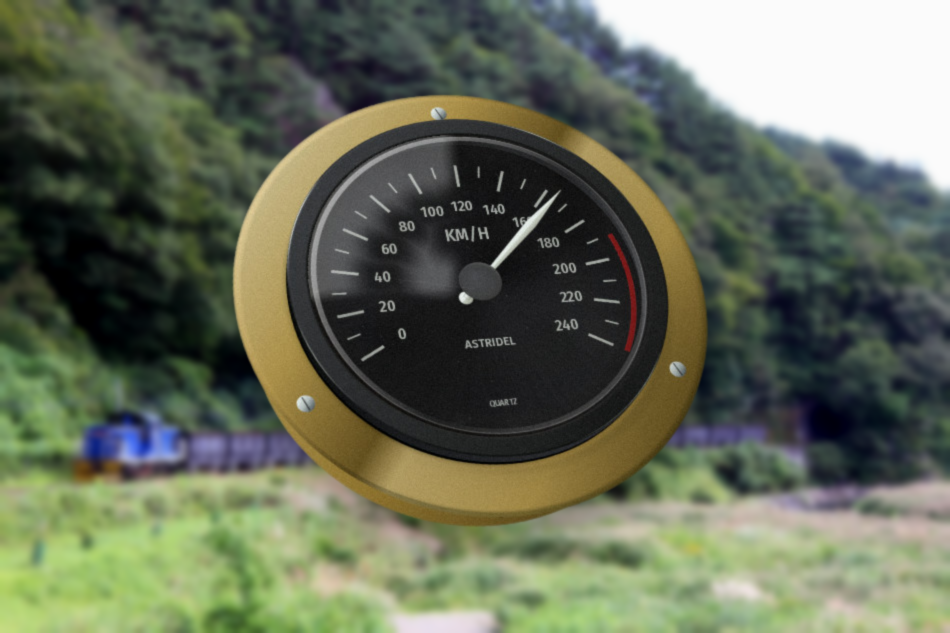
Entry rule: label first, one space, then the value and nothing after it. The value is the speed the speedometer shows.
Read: 165 km/h
